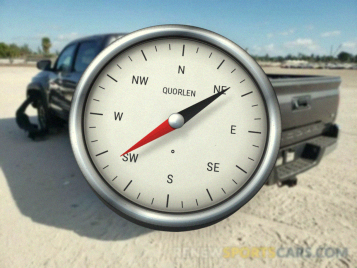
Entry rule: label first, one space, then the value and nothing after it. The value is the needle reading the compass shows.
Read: 230 °
